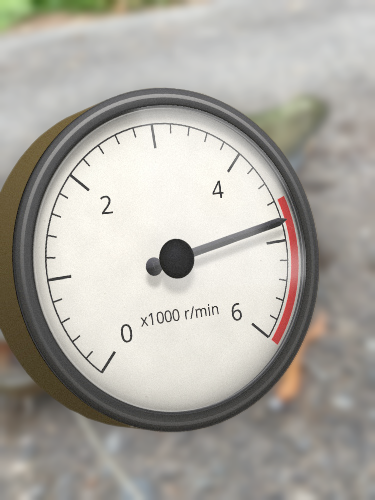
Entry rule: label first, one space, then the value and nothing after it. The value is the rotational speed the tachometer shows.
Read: 4800 rpm
